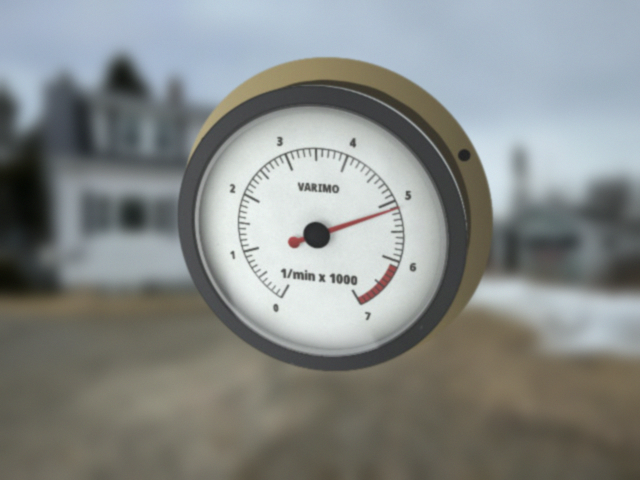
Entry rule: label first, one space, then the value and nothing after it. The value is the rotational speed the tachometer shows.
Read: 5100 rpm
